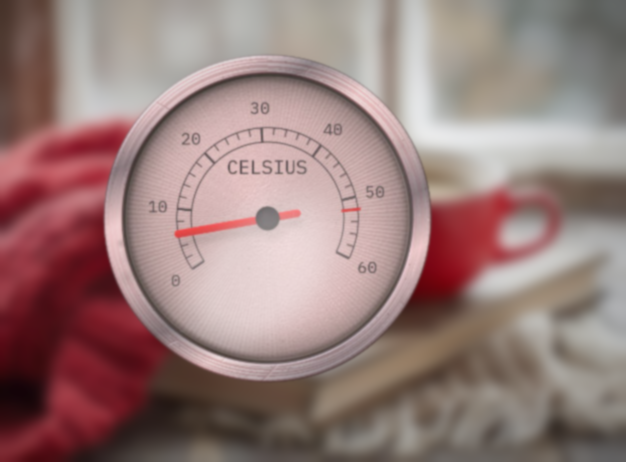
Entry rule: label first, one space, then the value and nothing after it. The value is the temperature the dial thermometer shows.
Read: 6 °C
